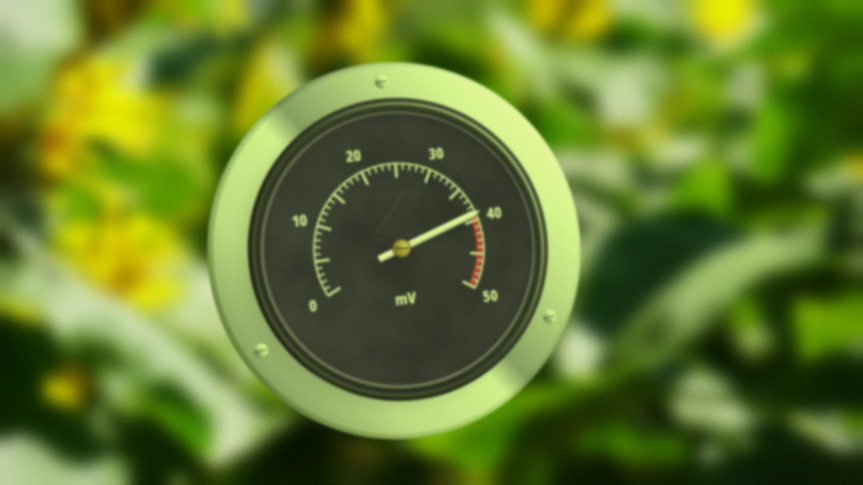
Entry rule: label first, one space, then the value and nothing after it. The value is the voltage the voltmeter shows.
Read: 39 mV
